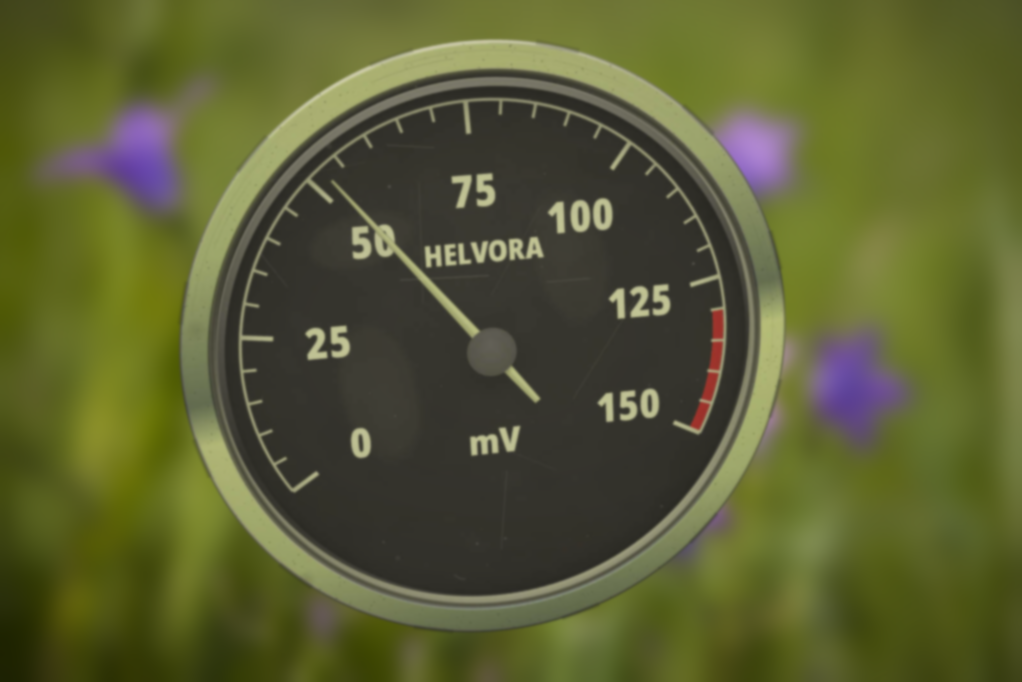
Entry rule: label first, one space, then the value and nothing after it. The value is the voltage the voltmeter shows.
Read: 52.5 mV
